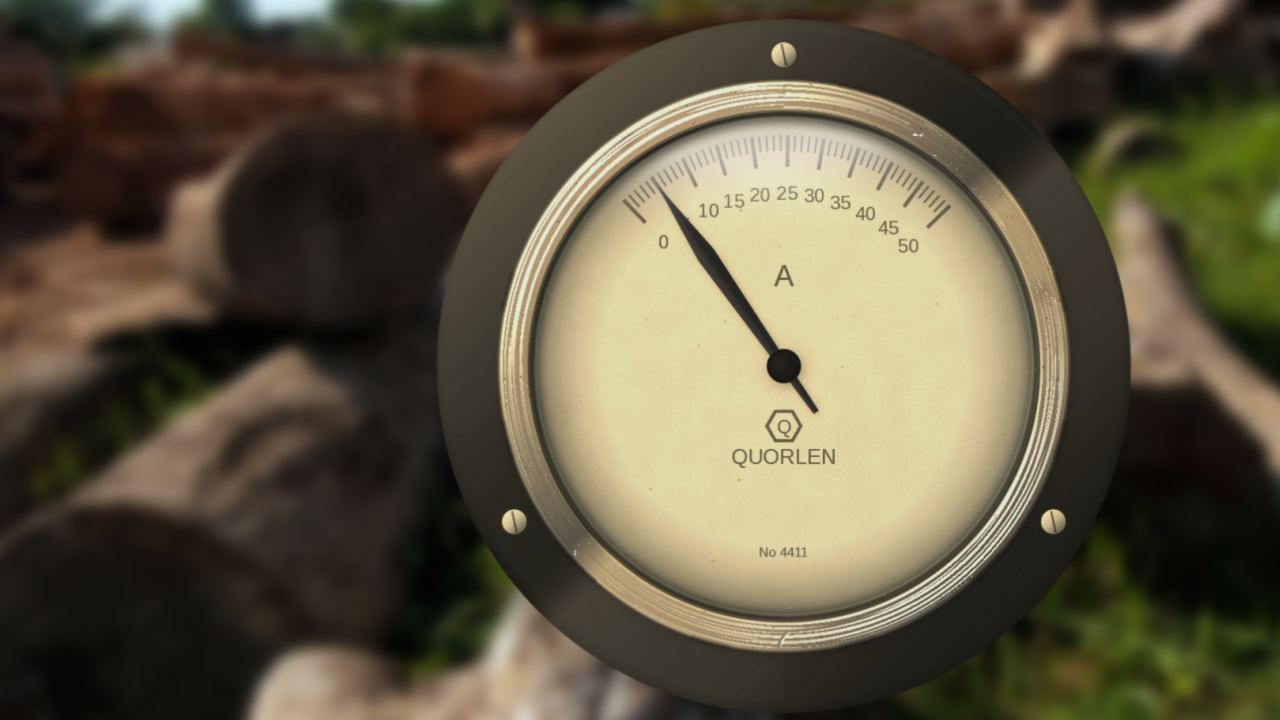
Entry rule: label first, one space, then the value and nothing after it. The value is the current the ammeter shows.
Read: 5 A
